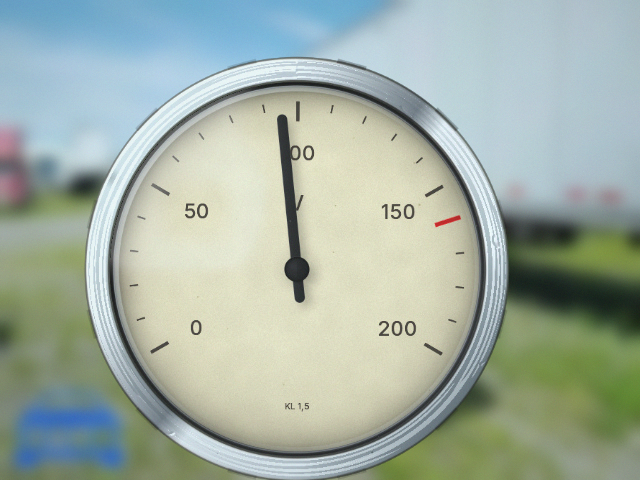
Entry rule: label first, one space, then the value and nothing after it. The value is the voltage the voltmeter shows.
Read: 95 V
